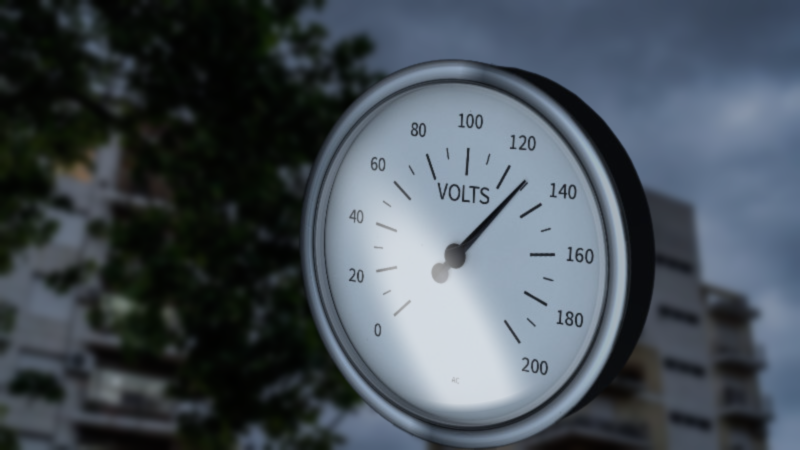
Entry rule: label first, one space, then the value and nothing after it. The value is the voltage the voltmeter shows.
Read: 130 V
